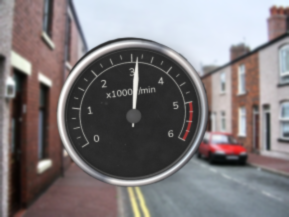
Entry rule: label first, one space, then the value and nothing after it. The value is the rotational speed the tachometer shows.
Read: 3125 rpm
